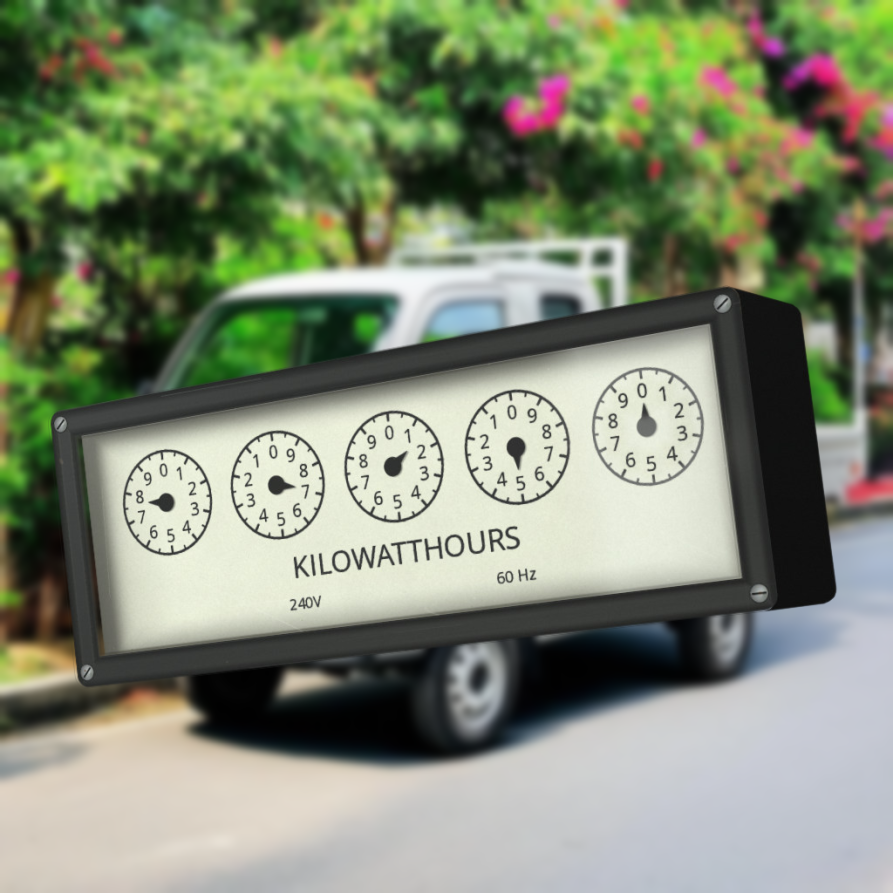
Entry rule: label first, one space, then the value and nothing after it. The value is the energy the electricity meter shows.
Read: 77150 kWh
